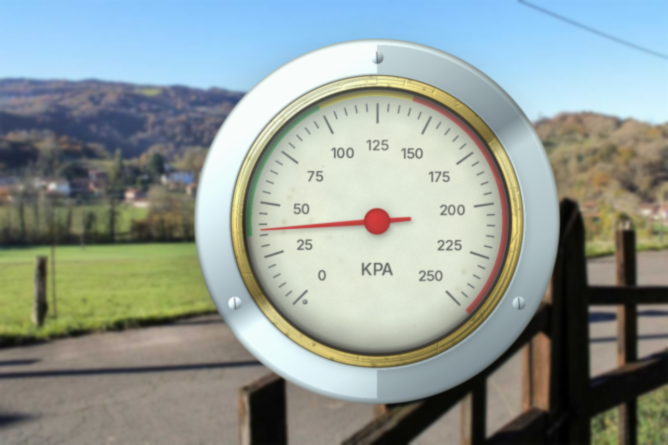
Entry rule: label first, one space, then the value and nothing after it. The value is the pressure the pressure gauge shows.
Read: 37.5 kPa
